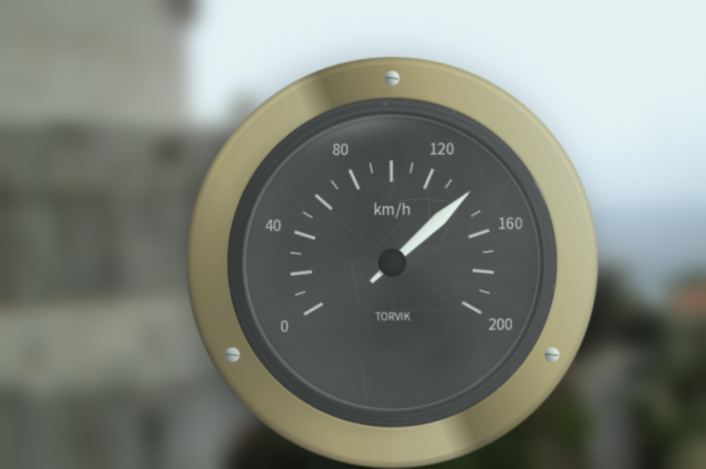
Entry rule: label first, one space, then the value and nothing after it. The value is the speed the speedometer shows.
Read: 140 km/h
